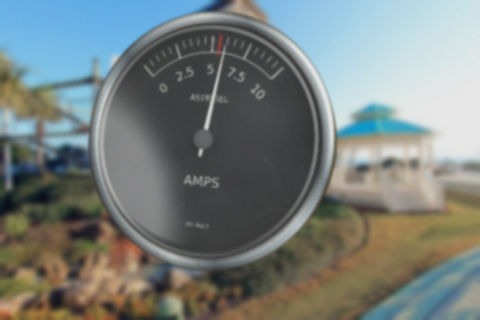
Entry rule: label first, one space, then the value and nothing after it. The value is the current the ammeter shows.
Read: 6 A
